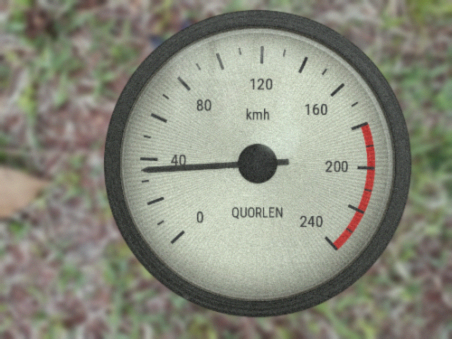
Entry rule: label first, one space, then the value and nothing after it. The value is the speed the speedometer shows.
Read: 35 km/h
